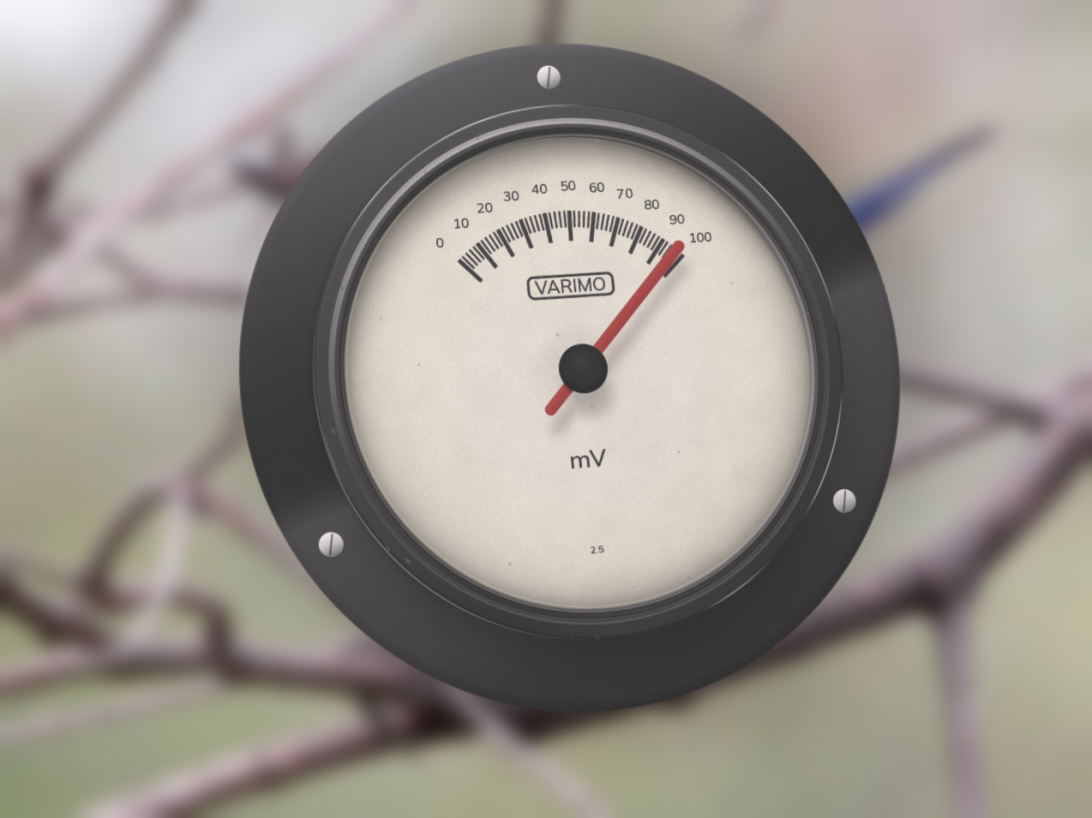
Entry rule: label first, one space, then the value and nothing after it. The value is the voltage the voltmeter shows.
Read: 96 mV
